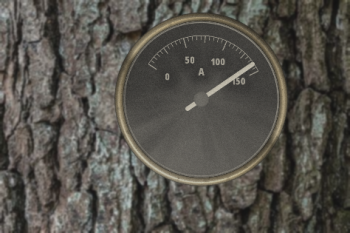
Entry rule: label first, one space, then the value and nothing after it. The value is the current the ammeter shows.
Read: 140 A
